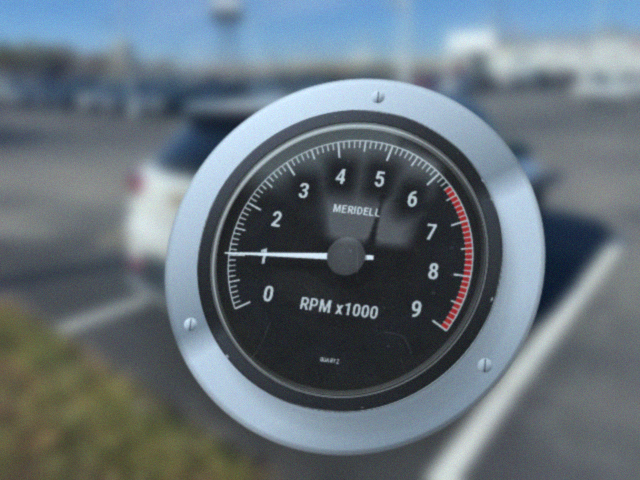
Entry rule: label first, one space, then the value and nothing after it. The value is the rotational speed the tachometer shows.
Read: 1000 rpm
